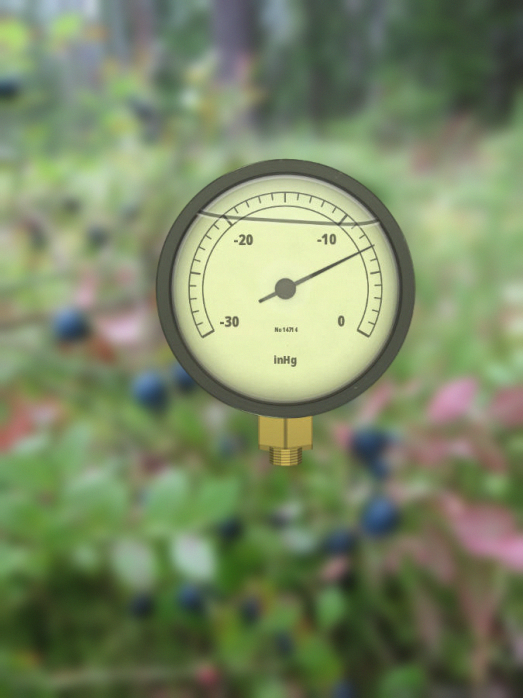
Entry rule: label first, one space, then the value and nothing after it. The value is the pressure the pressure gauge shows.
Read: -7 inHg
